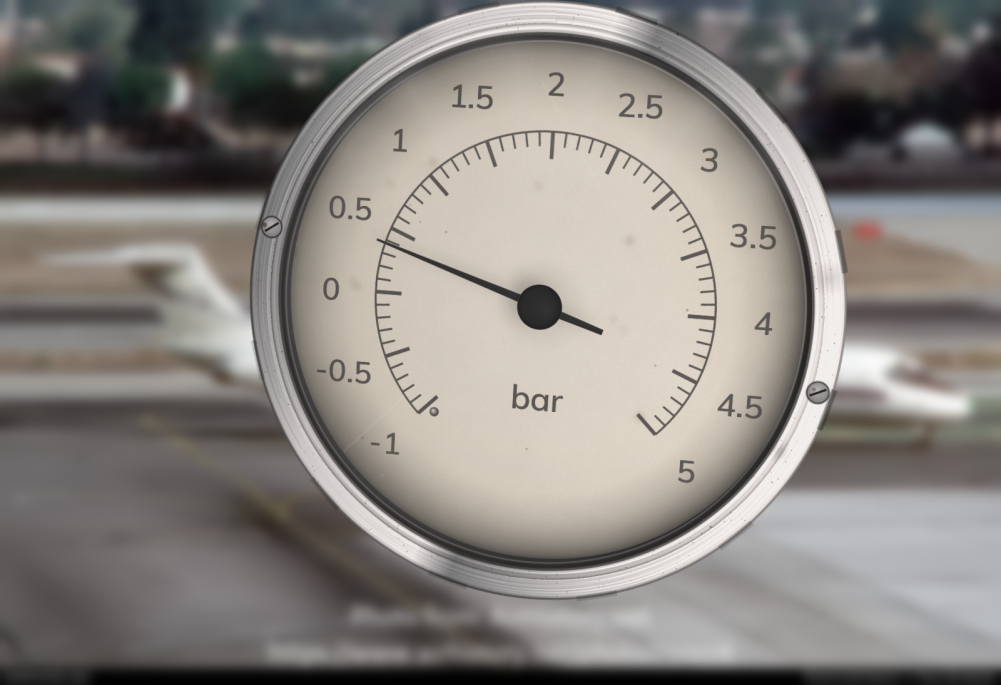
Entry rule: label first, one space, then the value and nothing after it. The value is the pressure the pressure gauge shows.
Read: 0.4 bar
